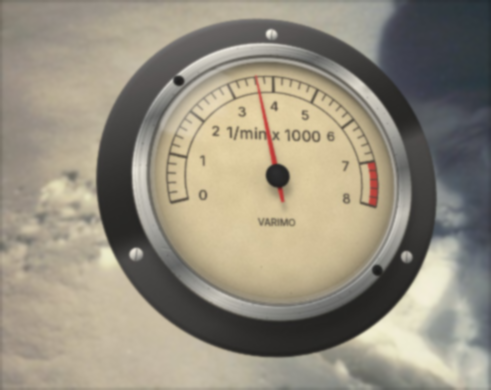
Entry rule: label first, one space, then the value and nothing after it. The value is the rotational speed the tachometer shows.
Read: 3600 rpm
